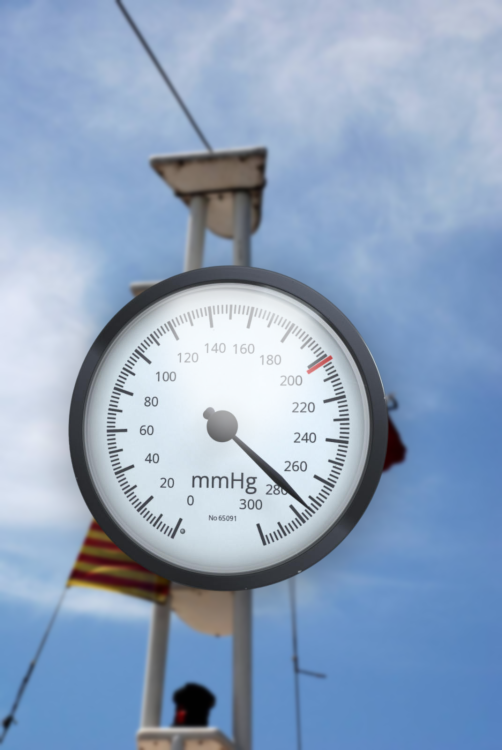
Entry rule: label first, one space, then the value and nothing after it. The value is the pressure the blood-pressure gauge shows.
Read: 274 mmHg
